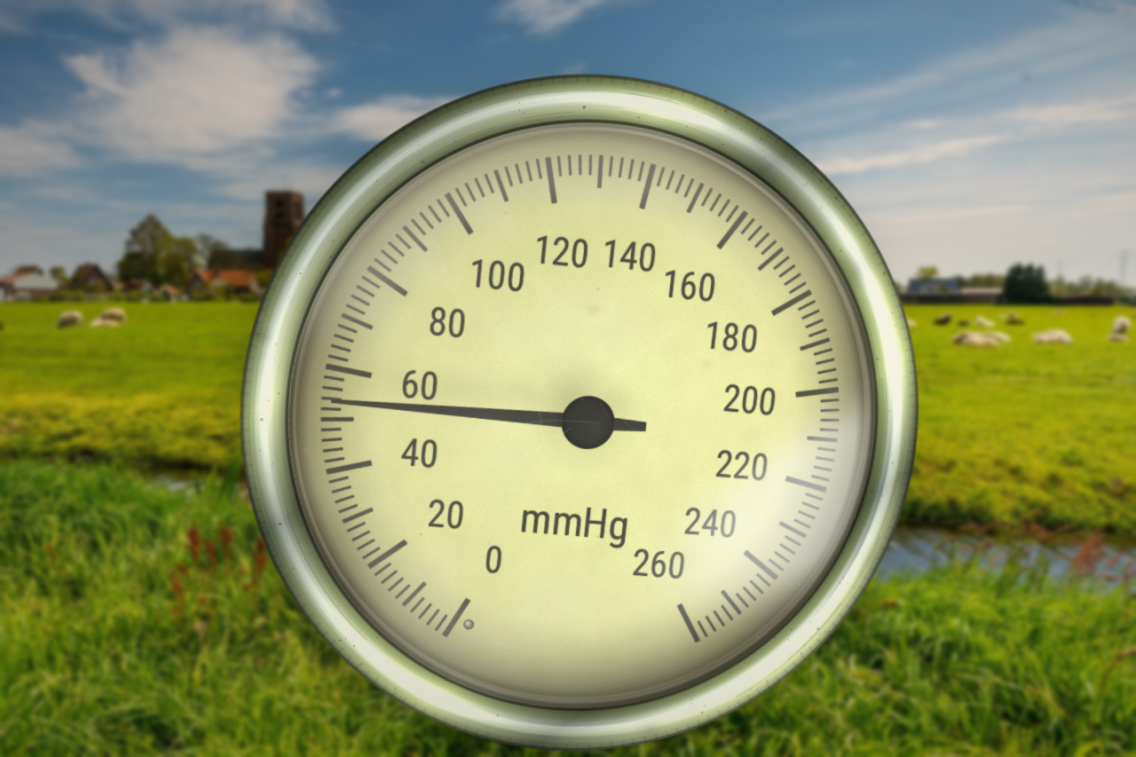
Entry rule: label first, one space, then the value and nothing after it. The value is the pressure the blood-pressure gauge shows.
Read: 54 mmHg
